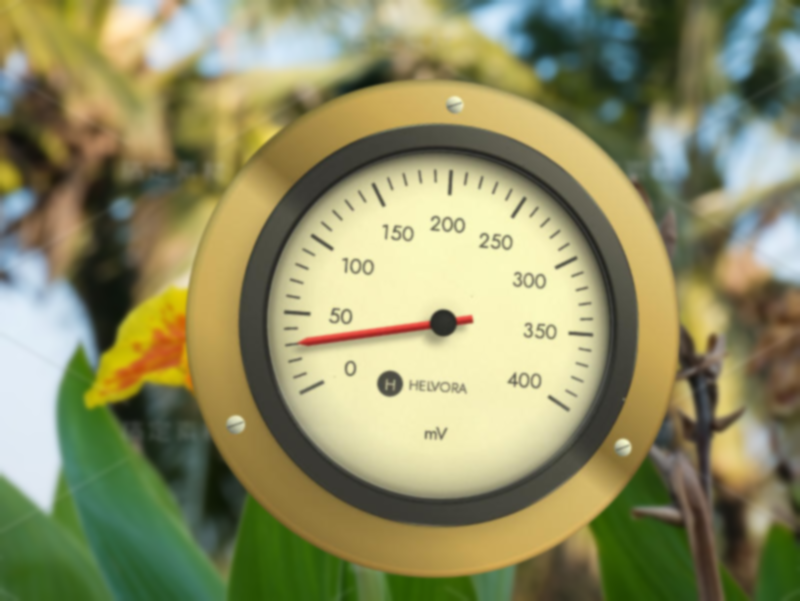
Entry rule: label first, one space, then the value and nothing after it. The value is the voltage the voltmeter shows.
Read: 30 mV
